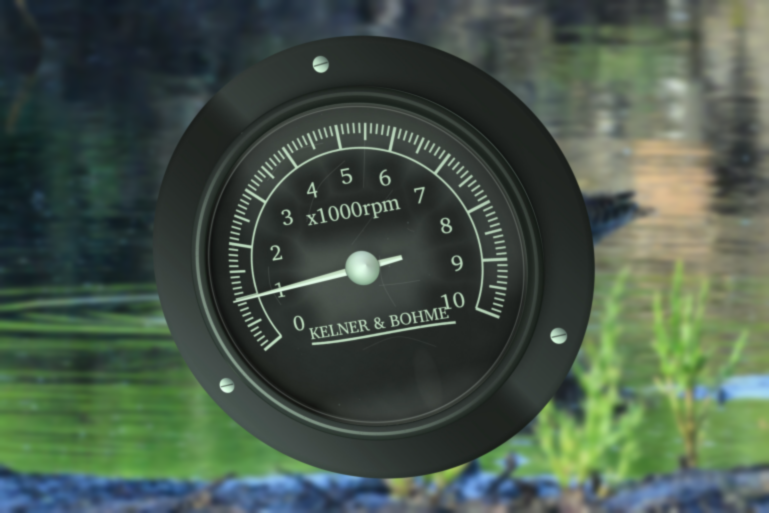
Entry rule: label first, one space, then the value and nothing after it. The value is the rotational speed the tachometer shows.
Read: 1000 rpm
